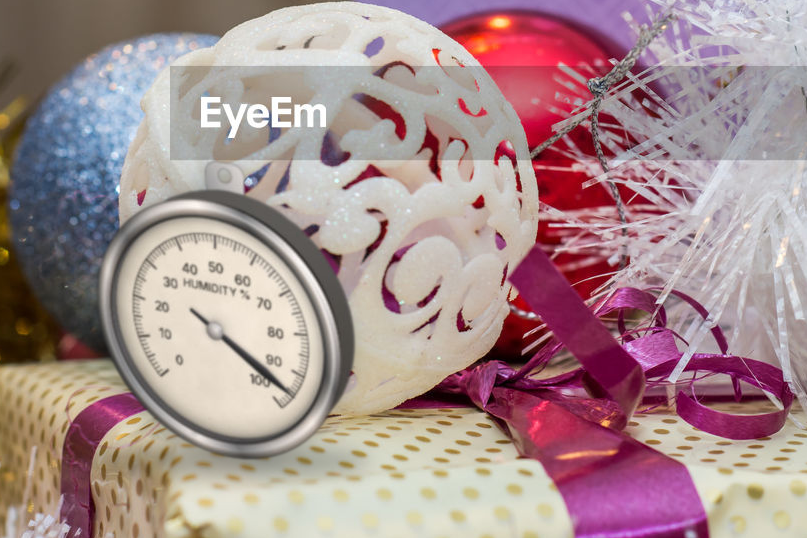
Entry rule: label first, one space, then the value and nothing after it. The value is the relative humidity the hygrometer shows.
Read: 95 %
